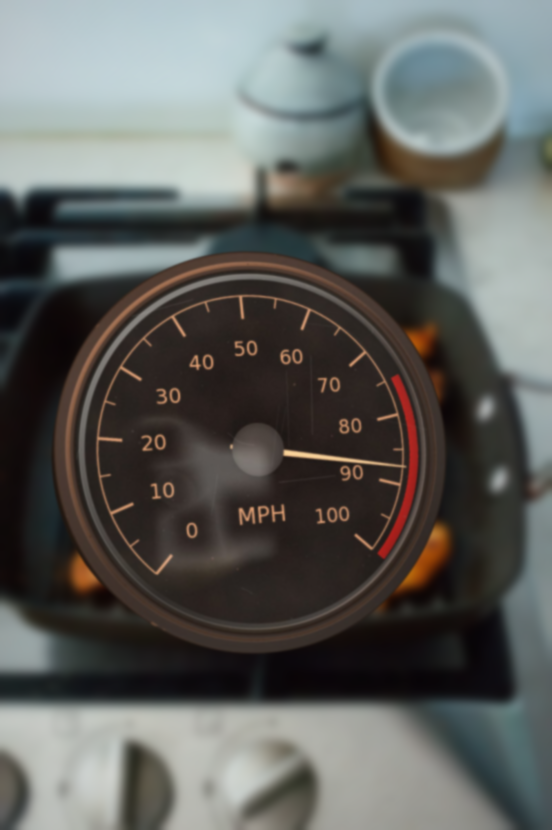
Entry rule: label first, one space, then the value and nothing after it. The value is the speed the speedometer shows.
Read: 87.5 mph
